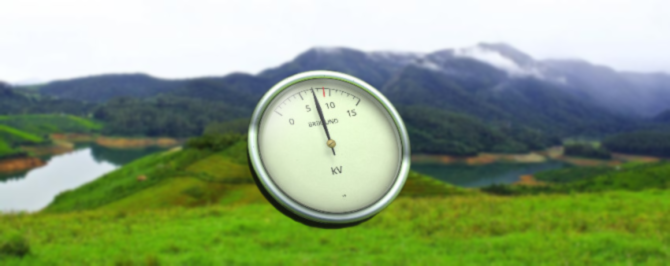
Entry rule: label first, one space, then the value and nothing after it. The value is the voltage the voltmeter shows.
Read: 7 kV
